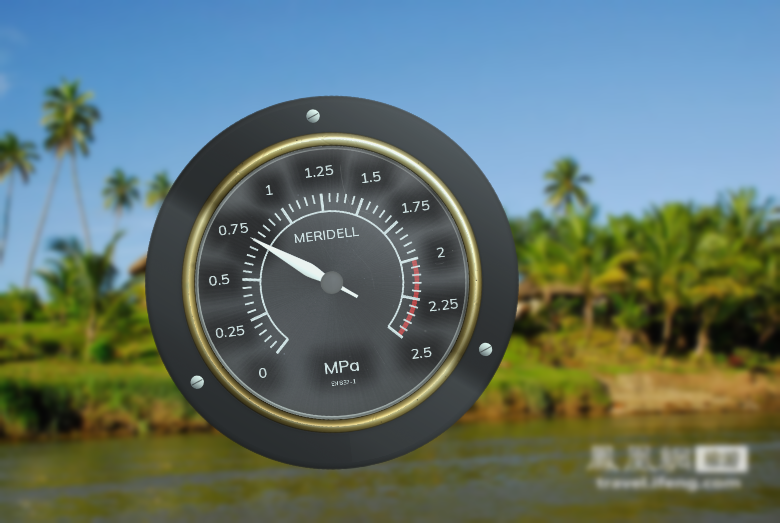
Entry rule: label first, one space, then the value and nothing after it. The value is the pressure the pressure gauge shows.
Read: 0.75 MPa
